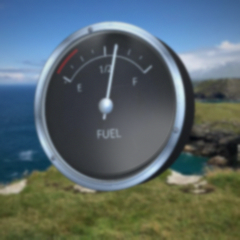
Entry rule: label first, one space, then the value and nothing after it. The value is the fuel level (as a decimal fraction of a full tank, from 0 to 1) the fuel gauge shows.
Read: 0.625
